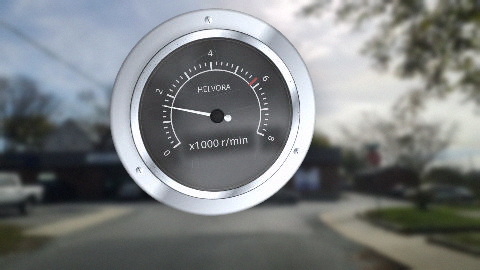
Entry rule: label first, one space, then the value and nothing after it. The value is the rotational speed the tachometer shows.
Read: 1600 rpm
